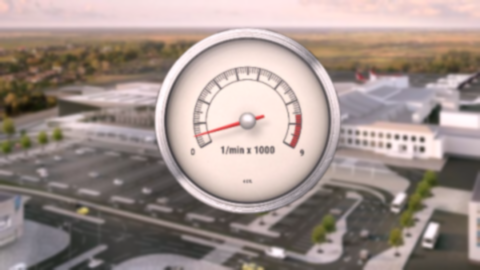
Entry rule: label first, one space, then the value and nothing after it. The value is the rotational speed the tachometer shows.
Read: 500 rpm
